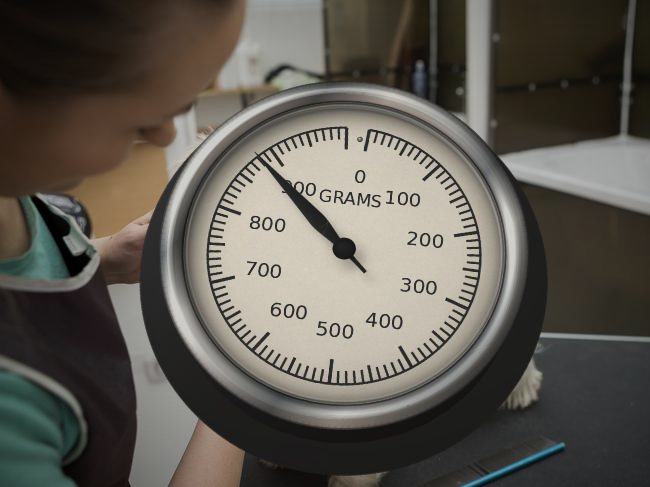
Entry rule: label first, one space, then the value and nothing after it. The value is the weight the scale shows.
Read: 880 g
